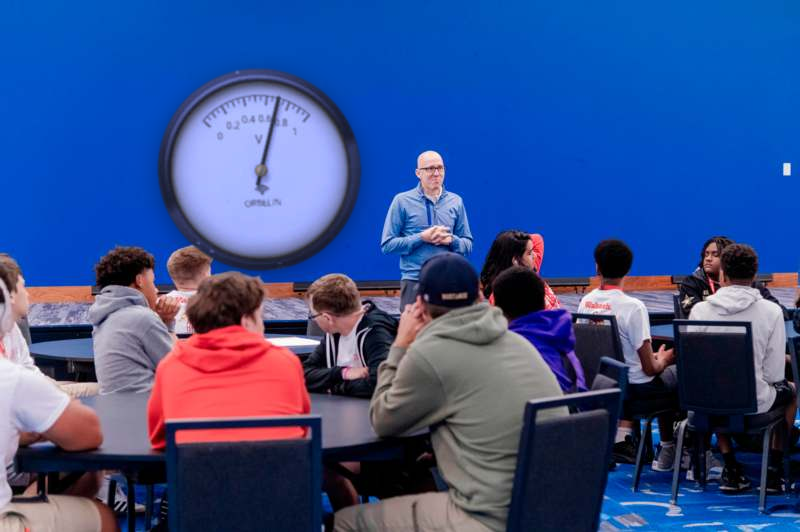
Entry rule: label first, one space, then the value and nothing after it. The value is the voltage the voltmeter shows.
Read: 0.7 V
